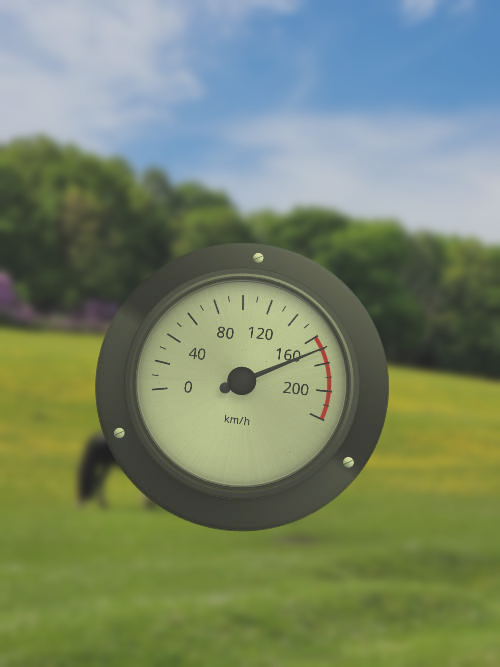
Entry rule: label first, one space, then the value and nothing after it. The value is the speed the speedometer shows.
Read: 170 km/h
